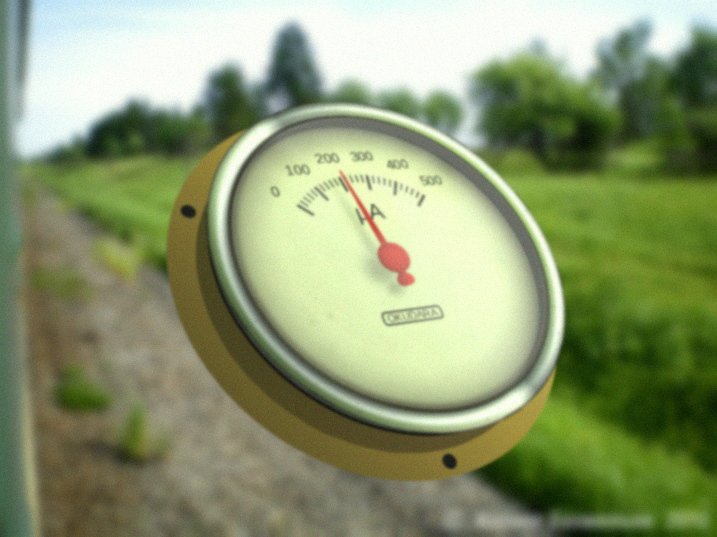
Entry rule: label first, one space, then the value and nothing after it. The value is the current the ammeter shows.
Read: 200 µA
